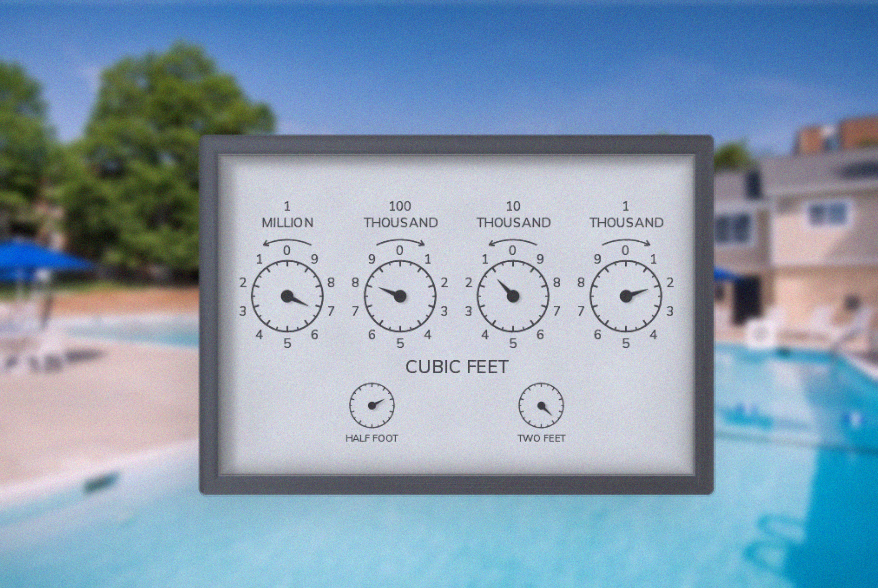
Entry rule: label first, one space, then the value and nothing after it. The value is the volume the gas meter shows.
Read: 681200 ft³
